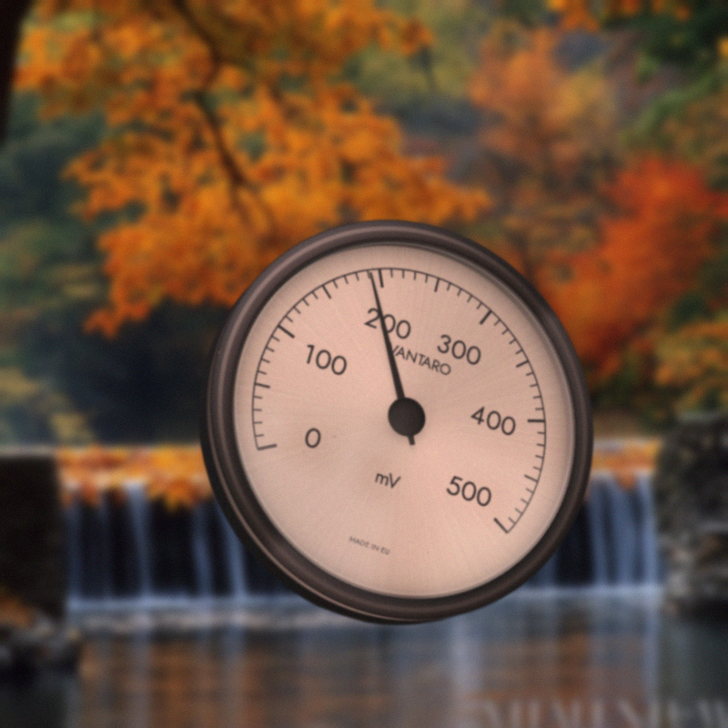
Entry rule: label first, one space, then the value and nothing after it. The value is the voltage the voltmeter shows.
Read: 190 mV
